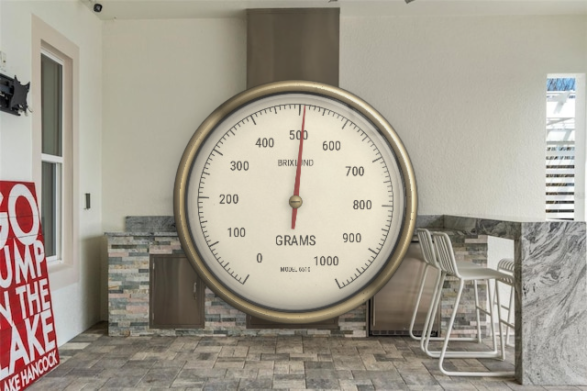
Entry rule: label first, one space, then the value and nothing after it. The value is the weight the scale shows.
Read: 510 g
